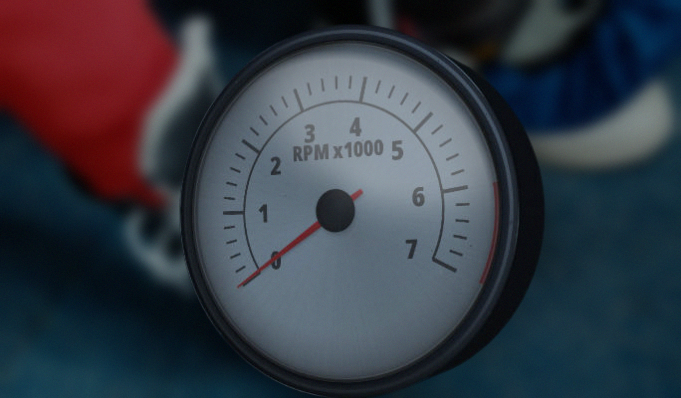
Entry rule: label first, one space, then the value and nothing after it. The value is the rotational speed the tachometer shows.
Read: 0 rpm
